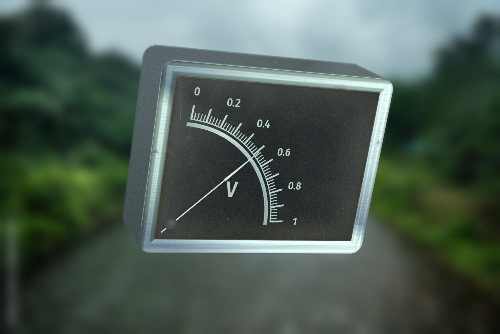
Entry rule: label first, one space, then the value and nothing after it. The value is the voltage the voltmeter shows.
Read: 0.5 V
